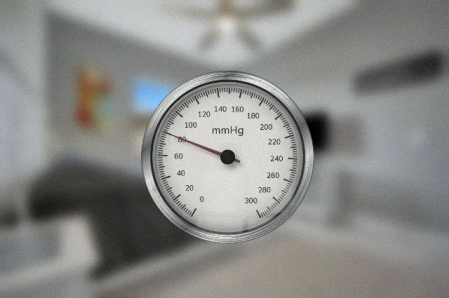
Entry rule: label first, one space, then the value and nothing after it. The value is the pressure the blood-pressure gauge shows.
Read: 80 mmHg
